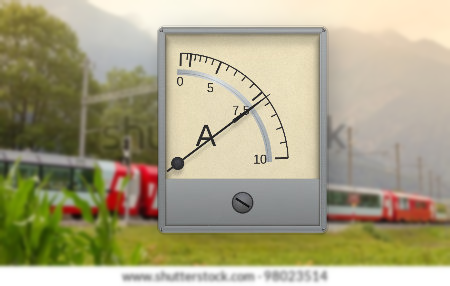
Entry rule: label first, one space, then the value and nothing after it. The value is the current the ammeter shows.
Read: 7.75 A
